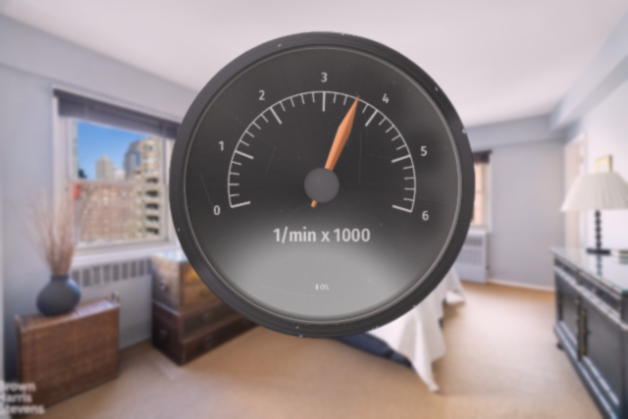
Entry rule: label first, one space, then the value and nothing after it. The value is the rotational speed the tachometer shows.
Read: 3600 rpm
